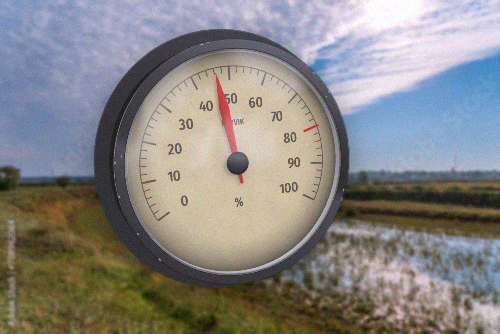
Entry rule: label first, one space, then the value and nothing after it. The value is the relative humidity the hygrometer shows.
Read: 46 %
